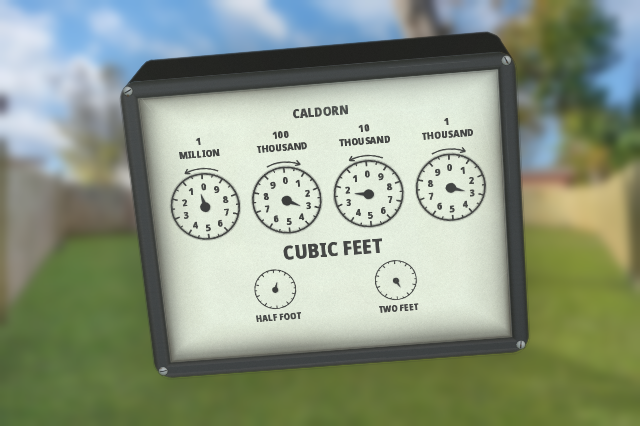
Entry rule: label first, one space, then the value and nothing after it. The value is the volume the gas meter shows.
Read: 32300 ft³
